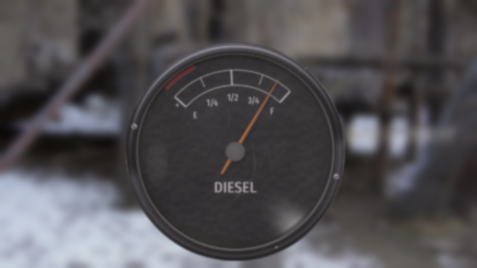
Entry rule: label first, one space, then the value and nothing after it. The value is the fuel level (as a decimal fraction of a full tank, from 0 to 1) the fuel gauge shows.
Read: 0.875
